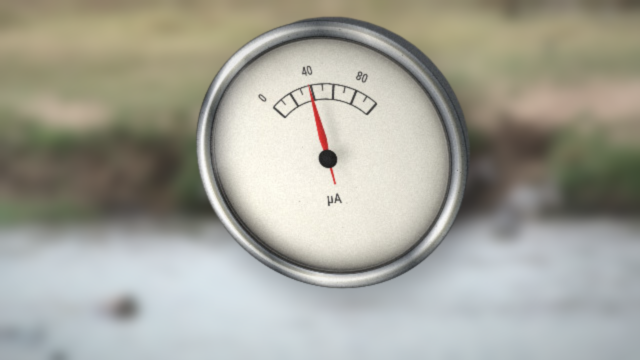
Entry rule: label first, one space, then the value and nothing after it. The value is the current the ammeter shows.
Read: 40 µA
